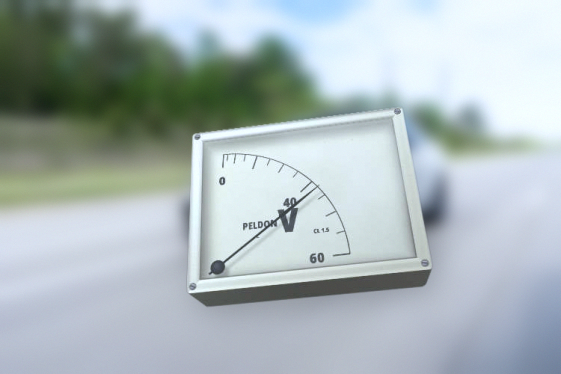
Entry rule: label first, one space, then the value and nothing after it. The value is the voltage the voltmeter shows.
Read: 42.5 V
